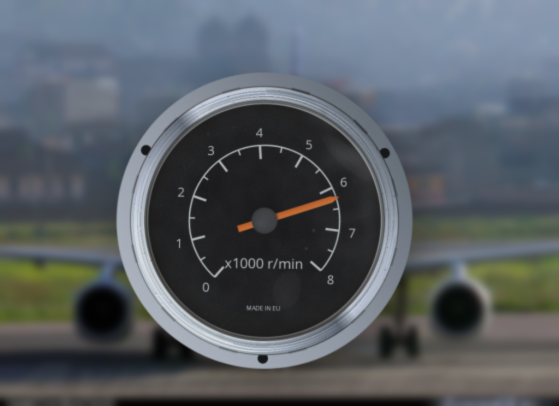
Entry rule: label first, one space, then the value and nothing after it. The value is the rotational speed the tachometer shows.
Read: 6250 rpm
